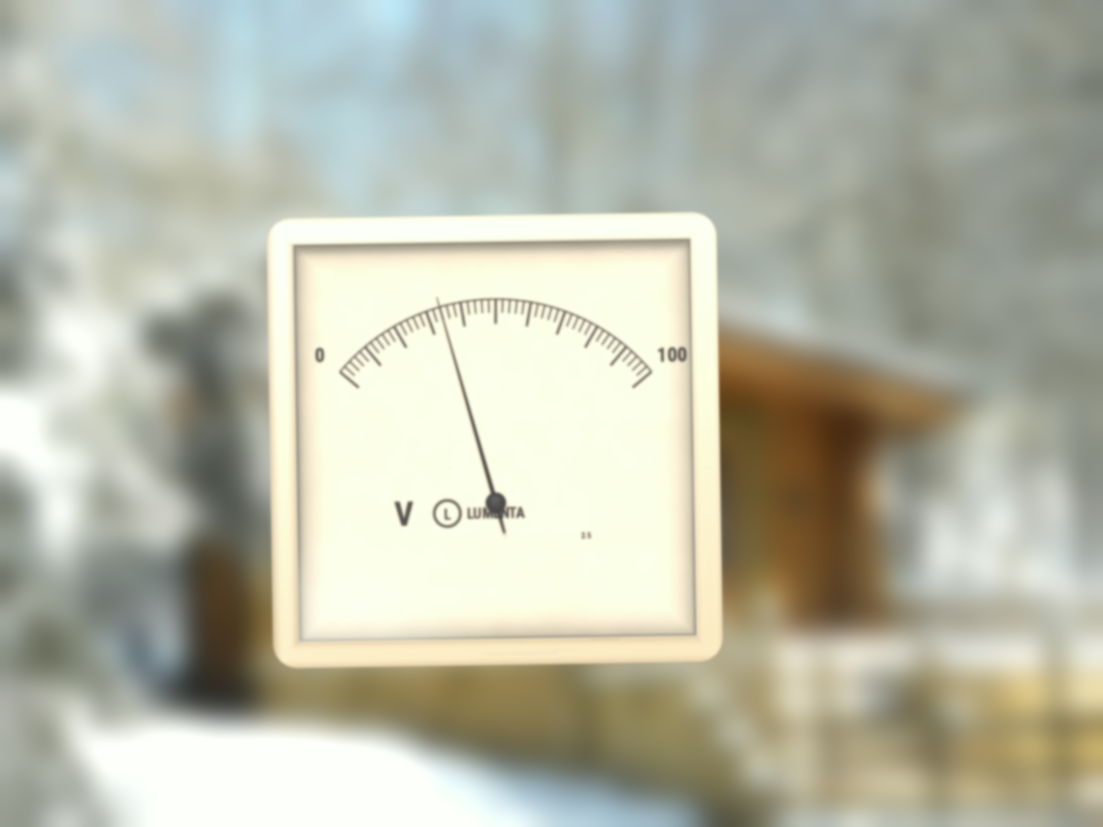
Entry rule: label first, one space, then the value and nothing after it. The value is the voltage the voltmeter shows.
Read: 34 V
